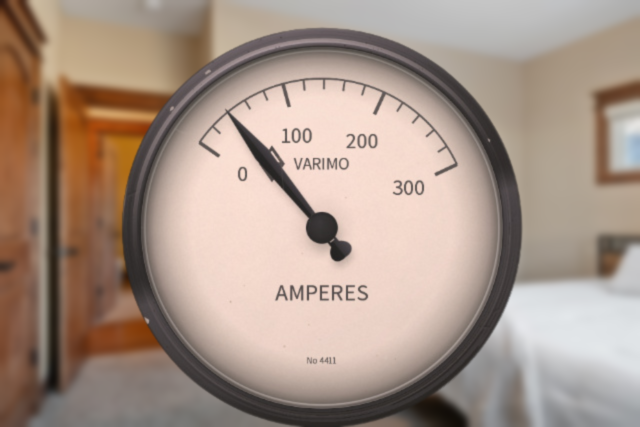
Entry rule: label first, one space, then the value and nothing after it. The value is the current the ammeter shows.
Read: 40 A
